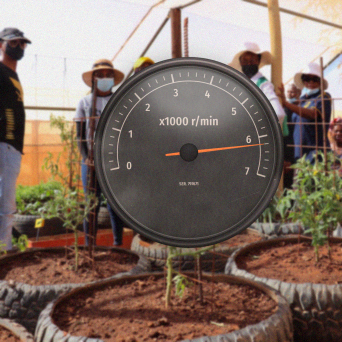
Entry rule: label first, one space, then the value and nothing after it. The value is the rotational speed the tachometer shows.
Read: 6200 rpm
